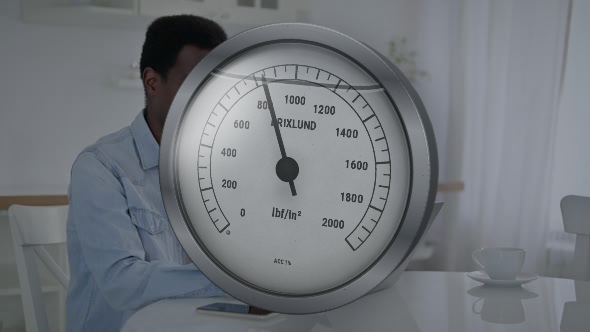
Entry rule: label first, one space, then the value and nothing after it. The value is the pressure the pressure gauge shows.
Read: 850 psi
